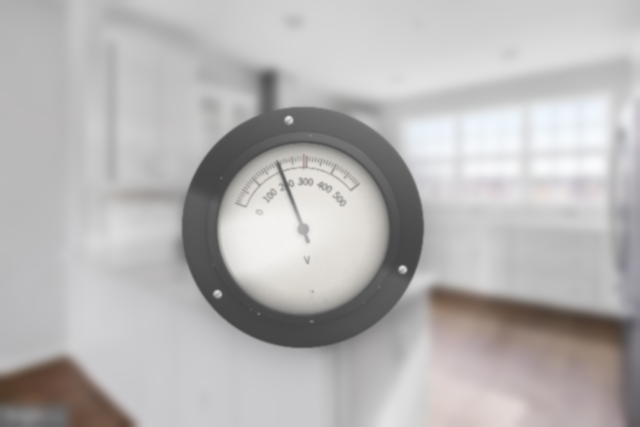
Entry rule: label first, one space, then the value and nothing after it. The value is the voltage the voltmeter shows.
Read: 200 V
